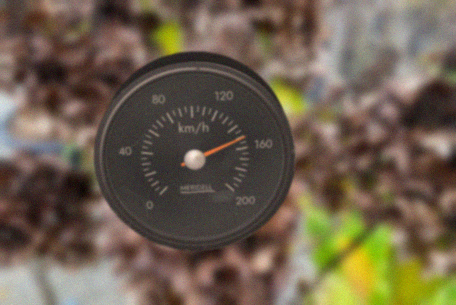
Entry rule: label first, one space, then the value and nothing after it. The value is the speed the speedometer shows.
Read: 150 km/h
